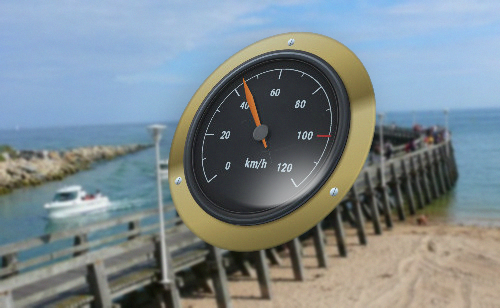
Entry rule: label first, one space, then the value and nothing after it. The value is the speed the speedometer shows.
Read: 45 km/h
